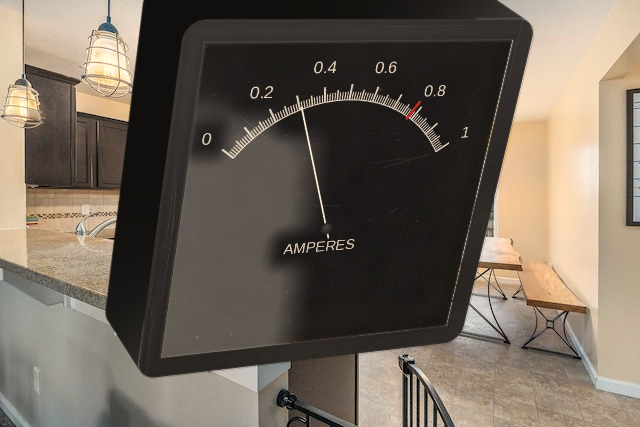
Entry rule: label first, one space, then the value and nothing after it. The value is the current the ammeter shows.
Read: 0.3 A
